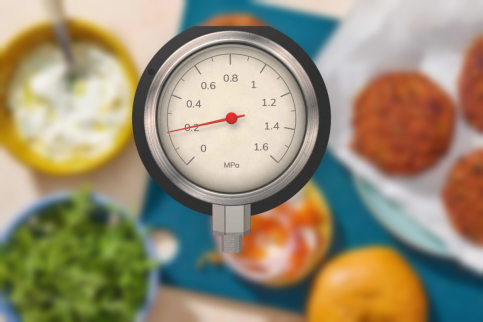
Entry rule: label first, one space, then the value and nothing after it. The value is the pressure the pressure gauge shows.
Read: 0.2 MPa
